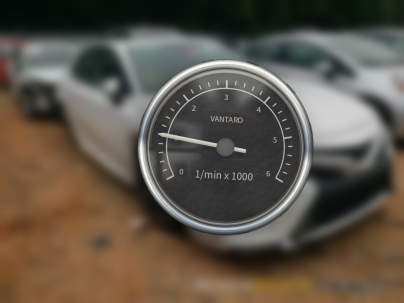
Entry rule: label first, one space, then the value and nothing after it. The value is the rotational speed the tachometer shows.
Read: 1000 rpm
